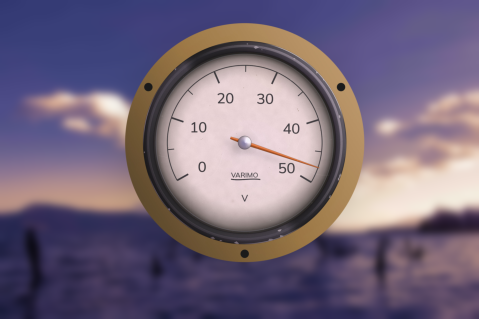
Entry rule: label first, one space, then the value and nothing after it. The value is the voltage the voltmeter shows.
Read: 47.5 V
